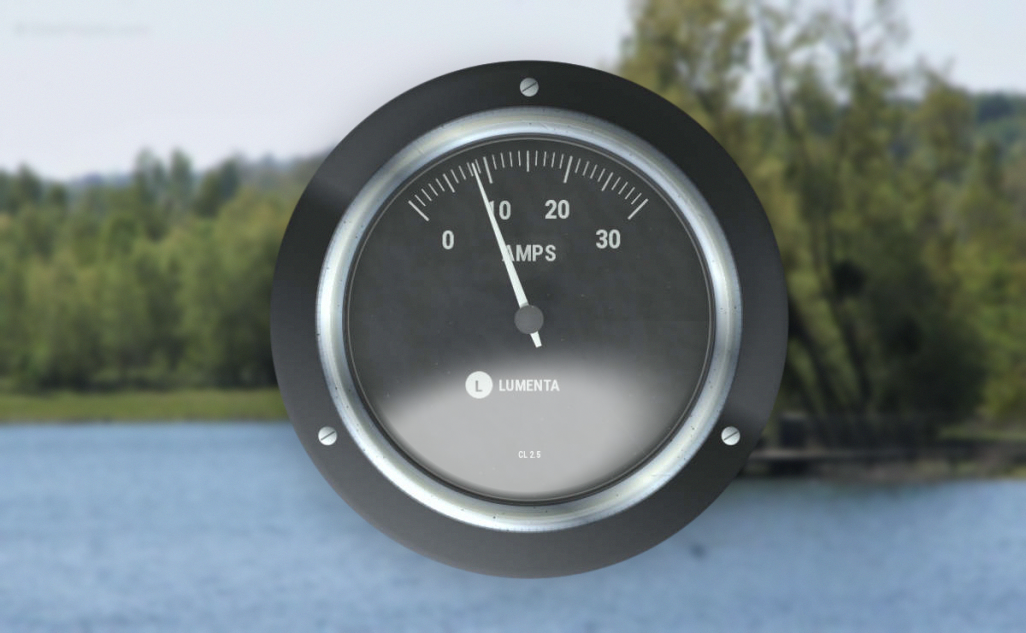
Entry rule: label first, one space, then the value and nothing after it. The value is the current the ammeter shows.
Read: 8.5 A
